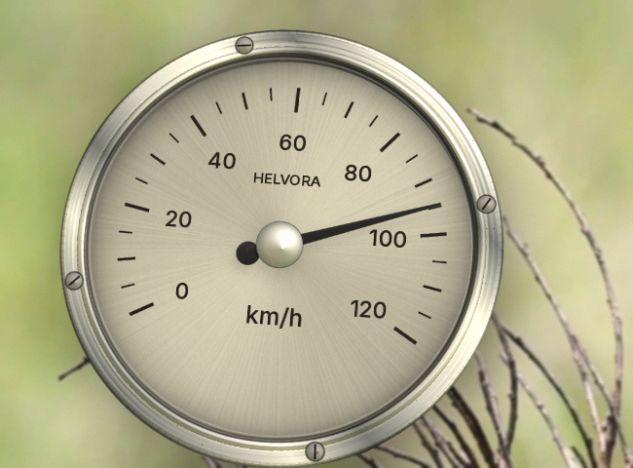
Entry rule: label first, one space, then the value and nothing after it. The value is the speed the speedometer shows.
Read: 95 km/h
